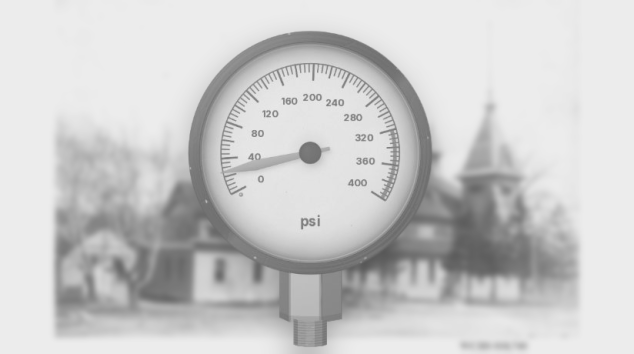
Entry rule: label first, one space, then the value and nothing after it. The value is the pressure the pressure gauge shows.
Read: 25 psi
